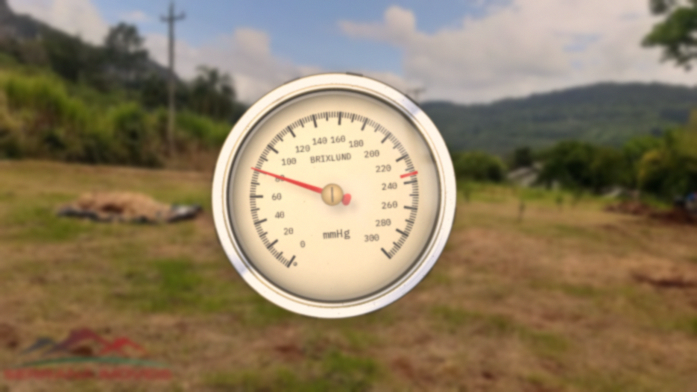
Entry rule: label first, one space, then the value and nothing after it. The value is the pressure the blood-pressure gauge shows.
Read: 80 mmHg
